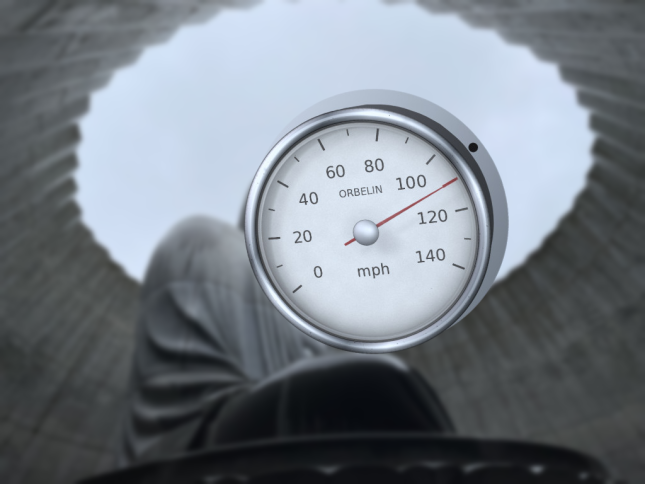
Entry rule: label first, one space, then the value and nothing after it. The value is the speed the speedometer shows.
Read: 110 mph
